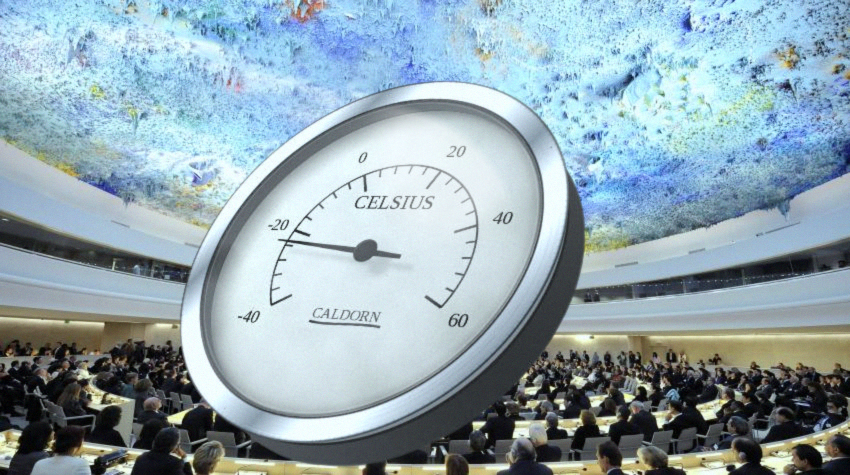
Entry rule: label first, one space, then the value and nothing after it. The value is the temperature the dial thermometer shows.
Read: -24 °C
